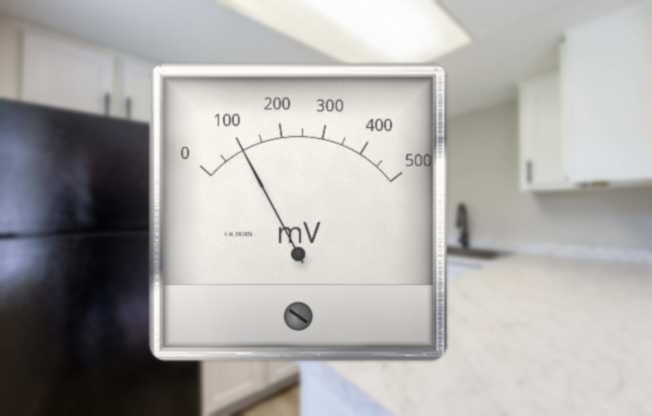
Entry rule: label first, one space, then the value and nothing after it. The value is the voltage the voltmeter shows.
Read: 100 mV
